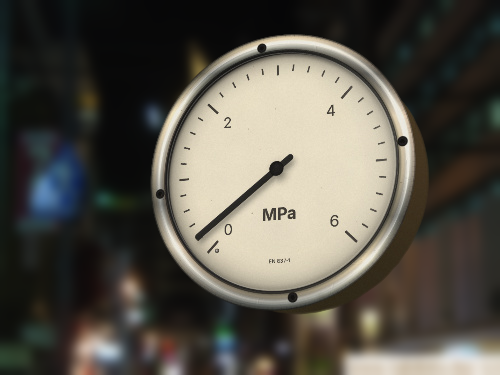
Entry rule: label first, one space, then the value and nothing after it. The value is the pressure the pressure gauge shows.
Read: 0.2 MPa
